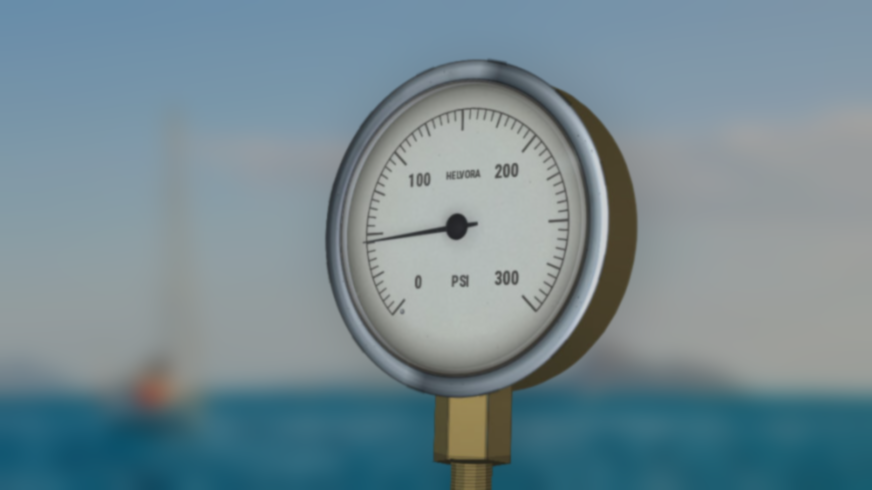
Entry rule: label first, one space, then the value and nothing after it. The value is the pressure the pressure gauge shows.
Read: 45 psi
